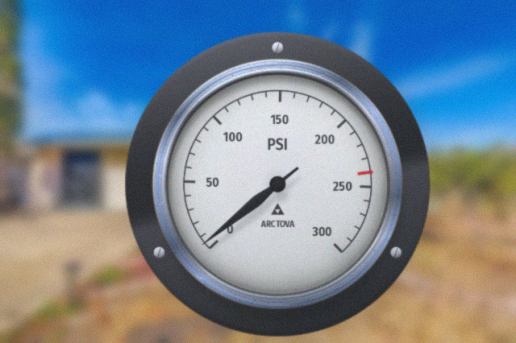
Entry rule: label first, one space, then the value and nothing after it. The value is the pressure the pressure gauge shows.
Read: 5 psi
